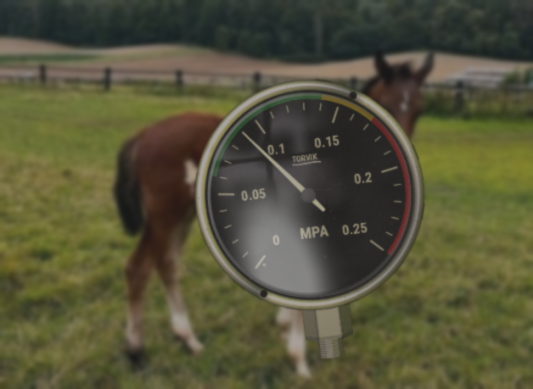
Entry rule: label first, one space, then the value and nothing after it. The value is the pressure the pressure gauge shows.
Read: 0.09 MPa
